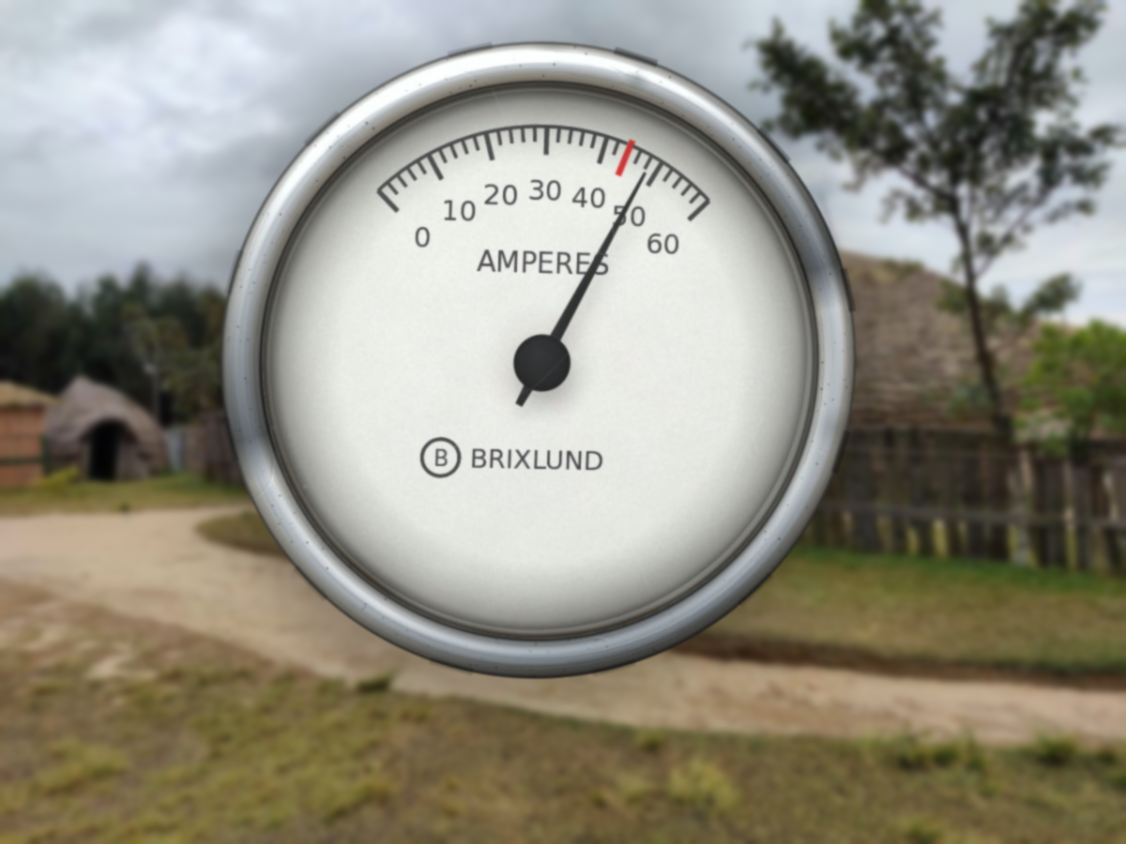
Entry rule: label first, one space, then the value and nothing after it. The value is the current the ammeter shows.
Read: 48 A
